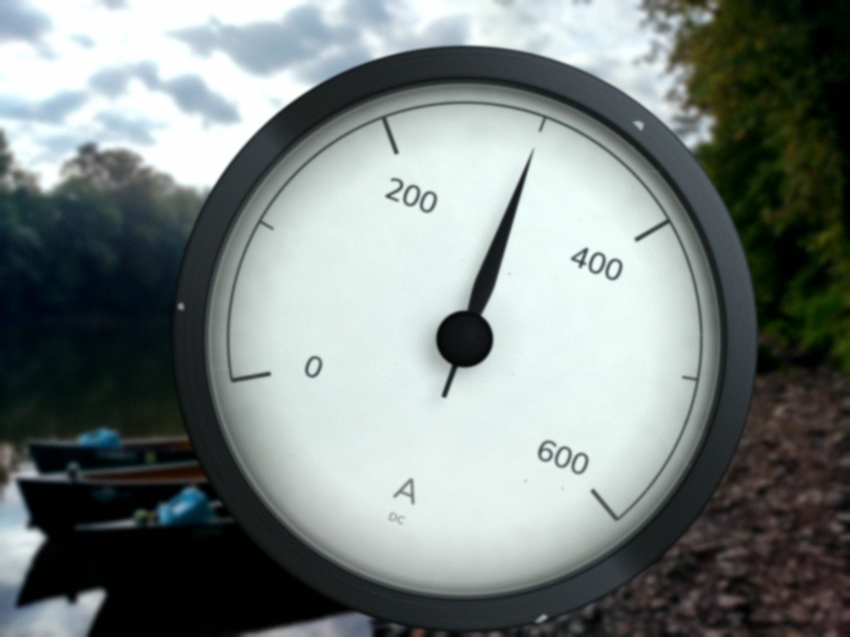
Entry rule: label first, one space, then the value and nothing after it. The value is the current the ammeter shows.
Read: 300 A
